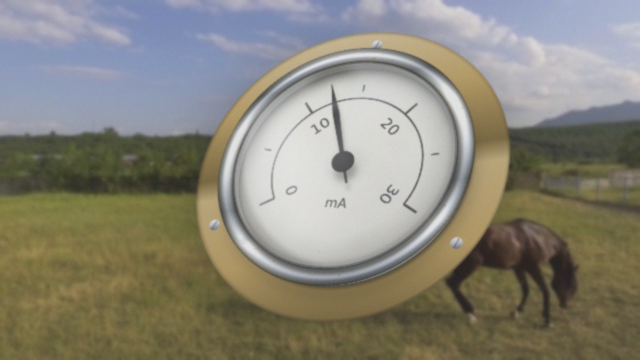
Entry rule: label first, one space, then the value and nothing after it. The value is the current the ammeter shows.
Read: 12.5 mA
